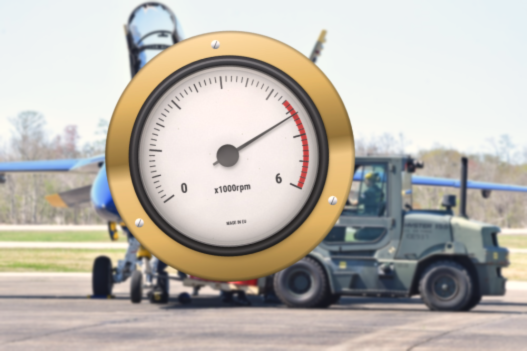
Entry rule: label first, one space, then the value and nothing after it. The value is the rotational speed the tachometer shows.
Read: 4600 rpm
